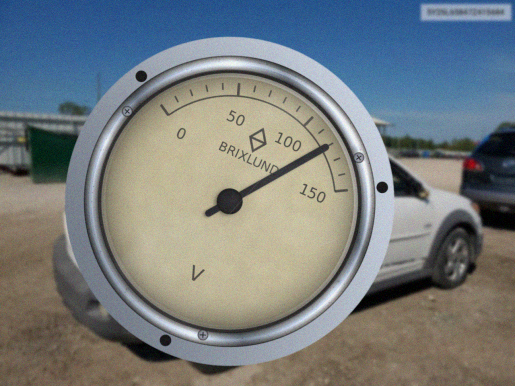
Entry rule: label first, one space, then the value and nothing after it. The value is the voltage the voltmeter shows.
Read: 120 V
